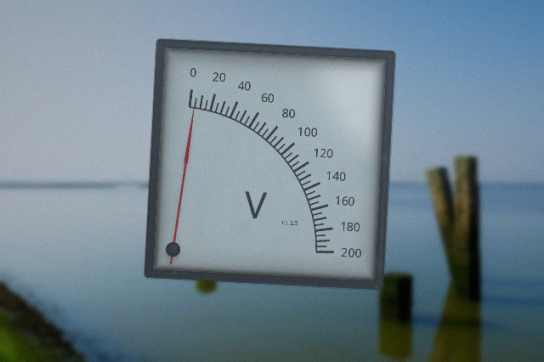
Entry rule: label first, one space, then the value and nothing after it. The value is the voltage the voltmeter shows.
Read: 5 V
